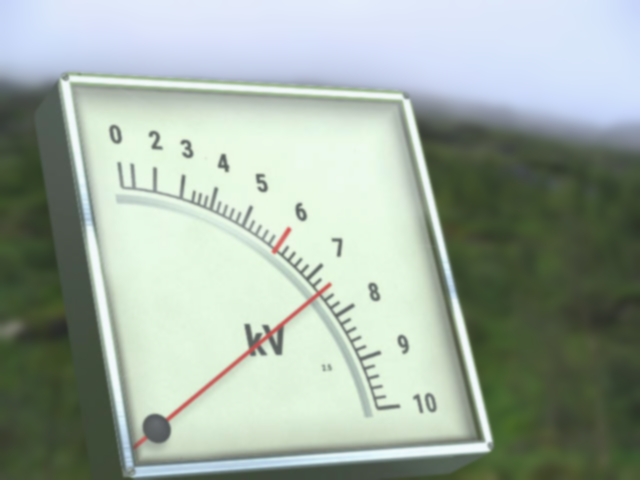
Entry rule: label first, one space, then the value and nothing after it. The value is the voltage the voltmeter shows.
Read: 7.4 kV
